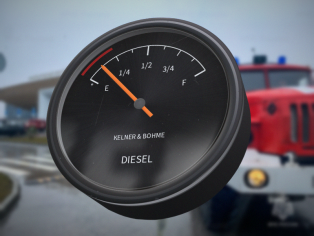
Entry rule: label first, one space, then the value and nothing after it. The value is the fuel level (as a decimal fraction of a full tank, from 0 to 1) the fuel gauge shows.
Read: 0.125
